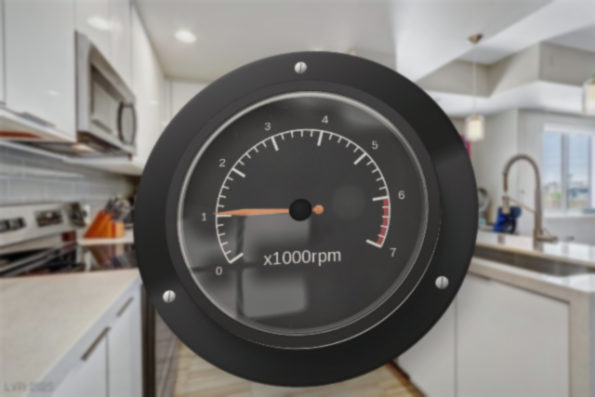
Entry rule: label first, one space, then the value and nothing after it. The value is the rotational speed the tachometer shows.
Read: 1000 rpm
